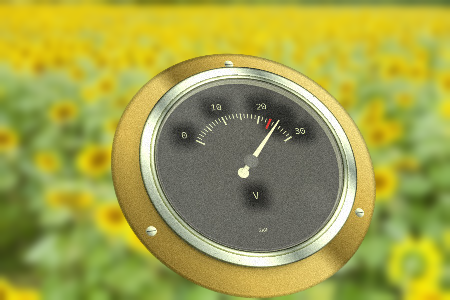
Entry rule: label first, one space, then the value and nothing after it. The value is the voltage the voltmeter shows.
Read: 25 V
